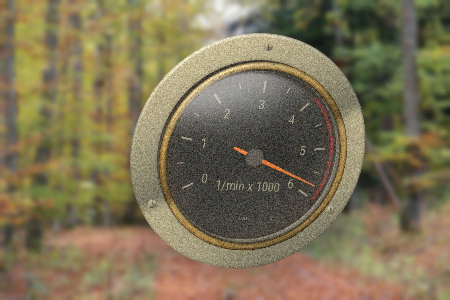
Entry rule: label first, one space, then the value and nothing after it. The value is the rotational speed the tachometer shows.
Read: 5750 rpm
